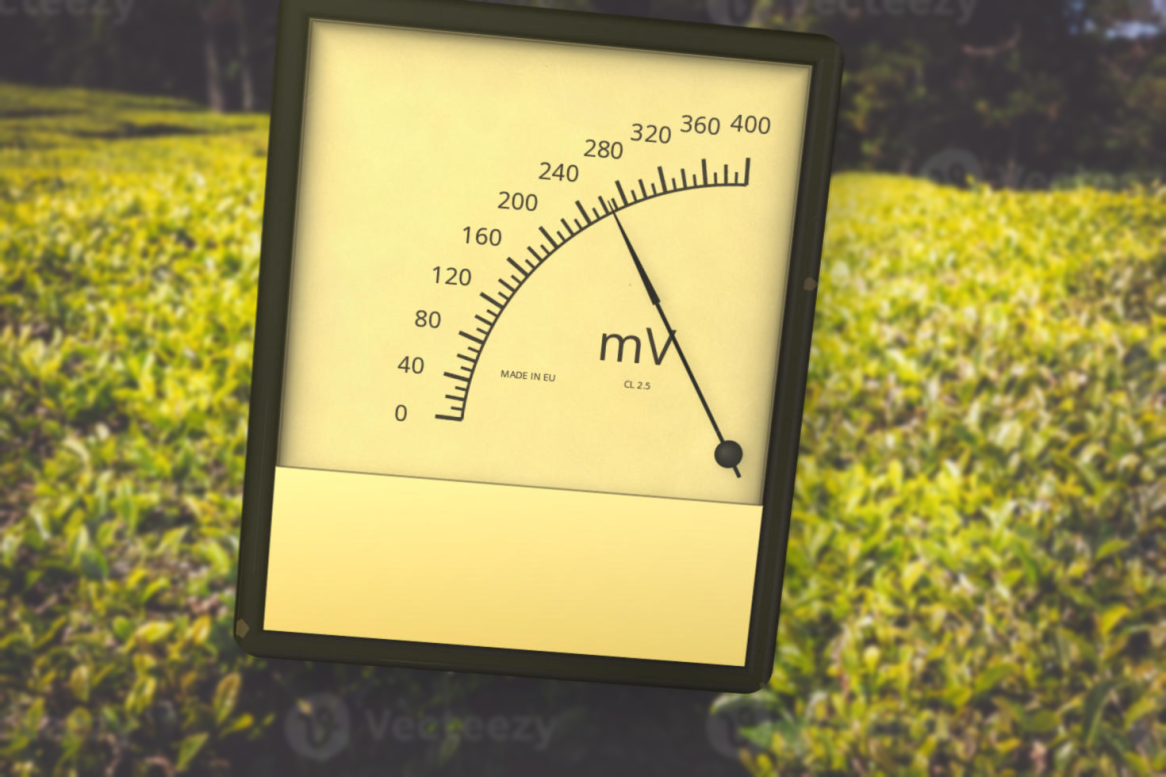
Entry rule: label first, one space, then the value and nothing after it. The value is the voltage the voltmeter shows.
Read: 265 mV
